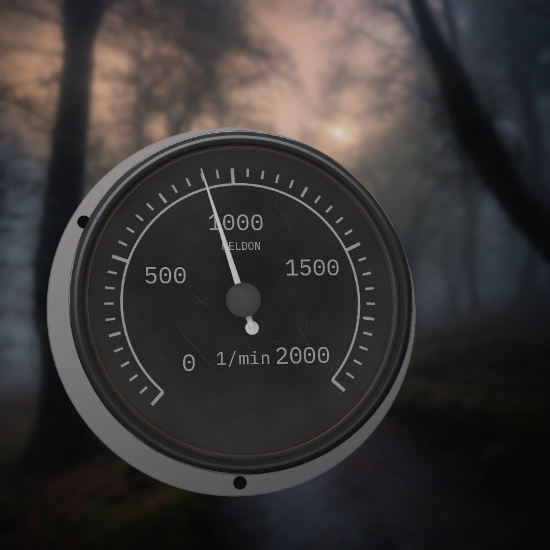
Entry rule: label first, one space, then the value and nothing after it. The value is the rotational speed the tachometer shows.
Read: 900 rpm
